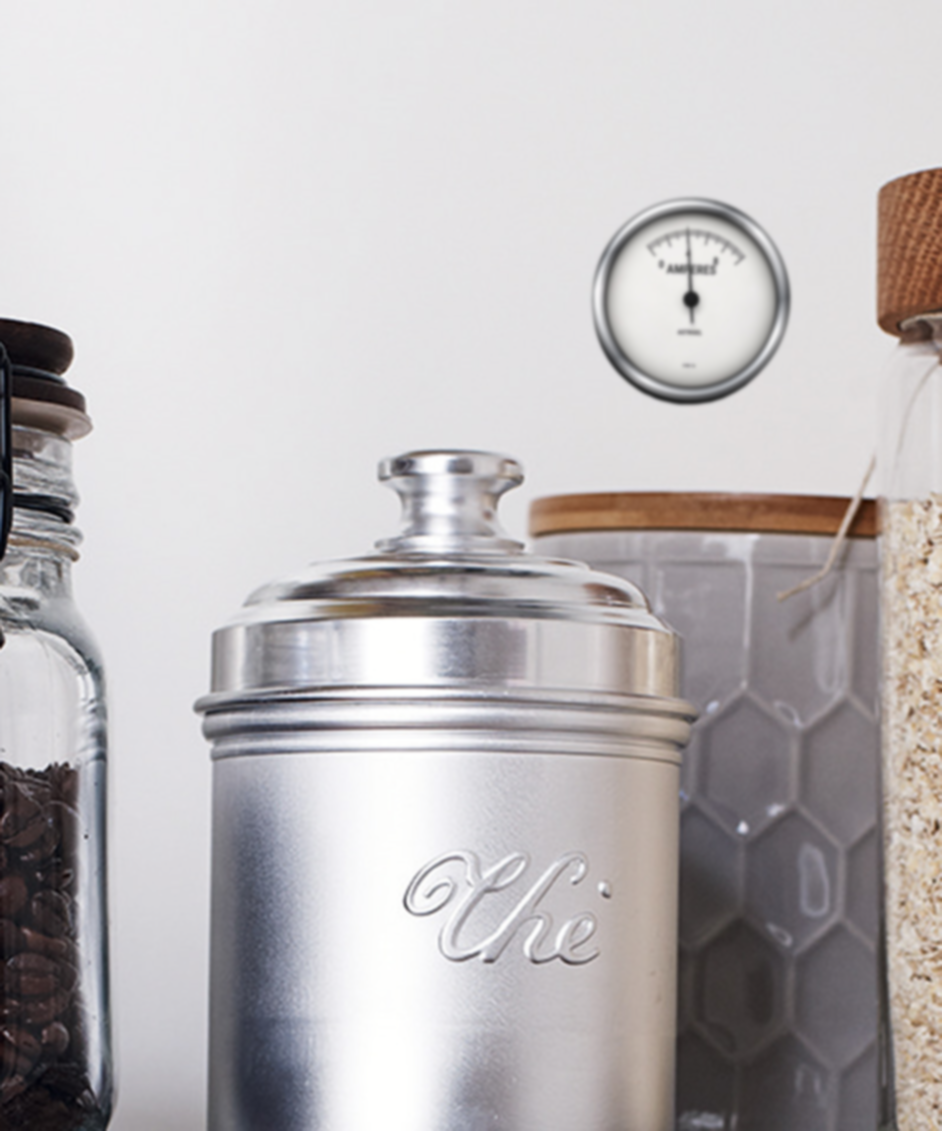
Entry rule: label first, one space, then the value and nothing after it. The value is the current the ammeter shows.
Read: 4 A
